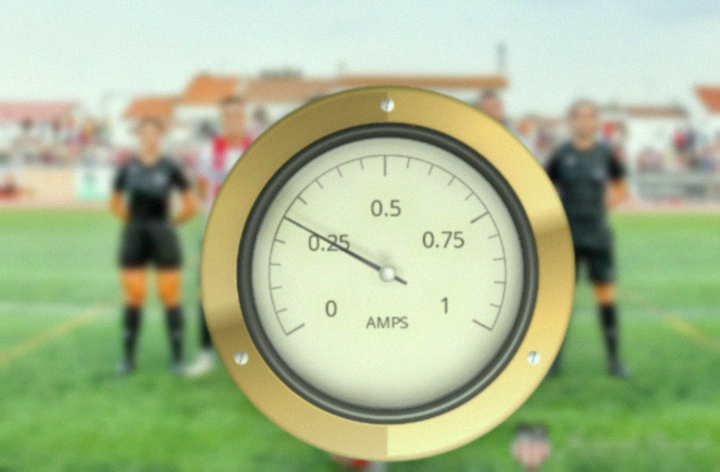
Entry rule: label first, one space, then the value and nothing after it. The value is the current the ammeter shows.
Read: 0.25 A
